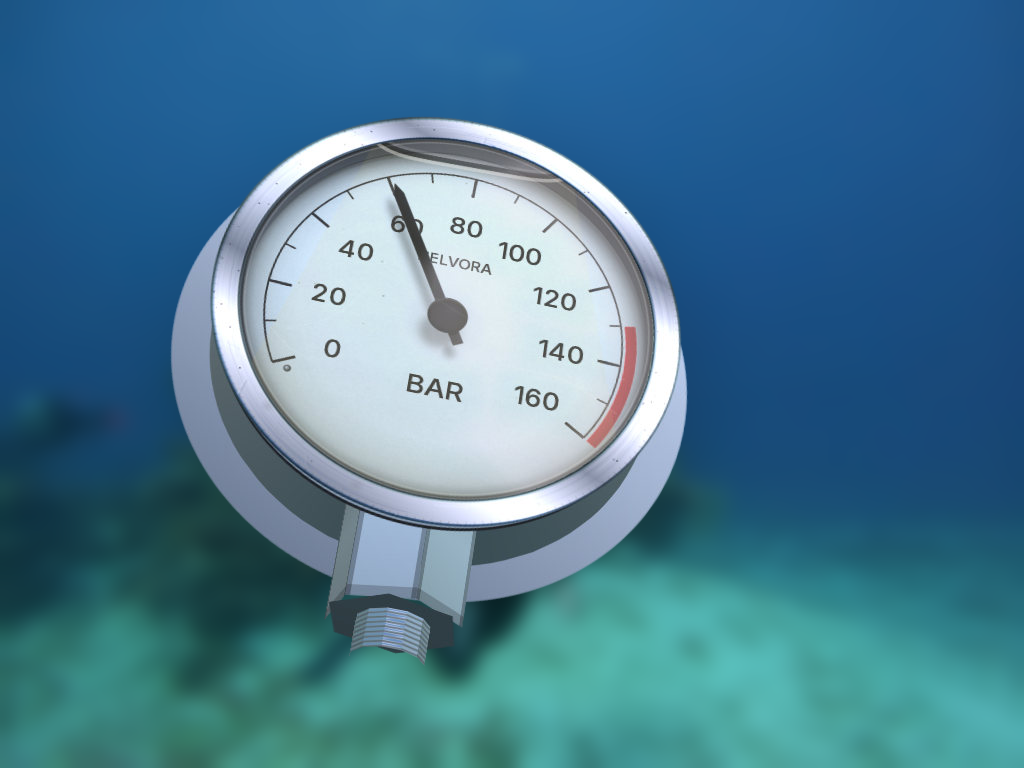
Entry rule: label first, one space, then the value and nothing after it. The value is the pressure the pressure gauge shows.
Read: 60 bar
